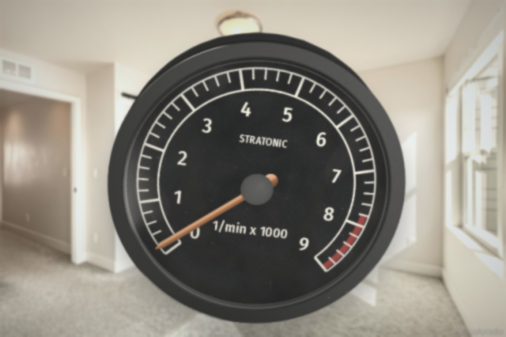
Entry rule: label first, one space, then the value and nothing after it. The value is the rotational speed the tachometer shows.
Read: 200 rpm
